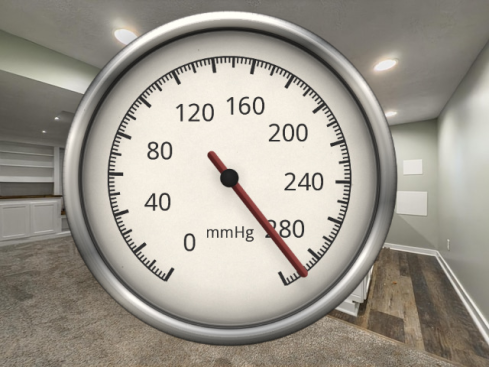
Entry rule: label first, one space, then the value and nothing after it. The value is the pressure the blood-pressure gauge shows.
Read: 290 mmHg
